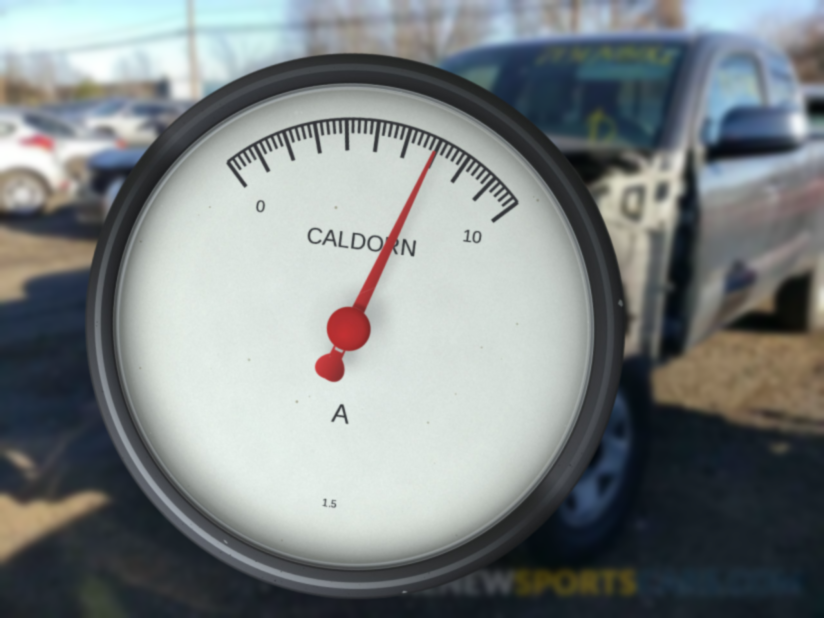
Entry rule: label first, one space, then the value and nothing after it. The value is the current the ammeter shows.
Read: 7 A
